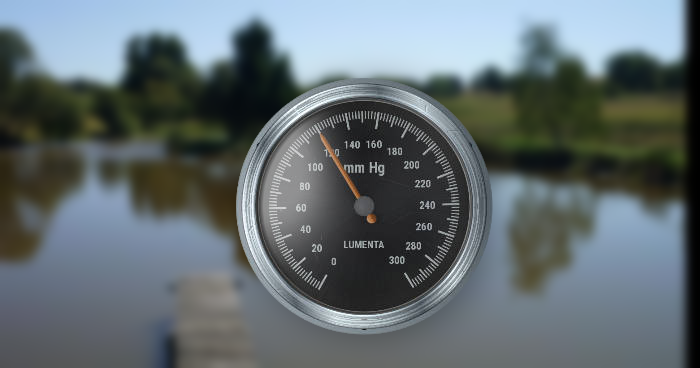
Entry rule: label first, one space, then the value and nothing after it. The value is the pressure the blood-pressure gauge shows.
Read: 120 mmHg
